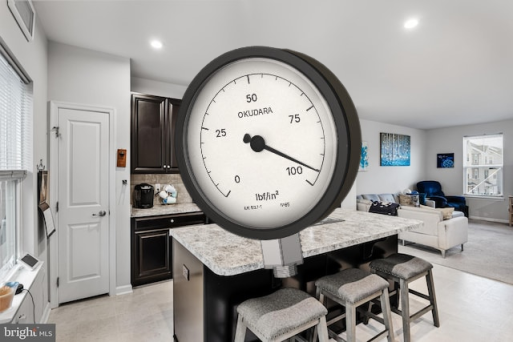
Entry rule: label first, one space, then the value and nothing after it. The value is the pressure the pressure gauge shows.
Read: 95 psi
